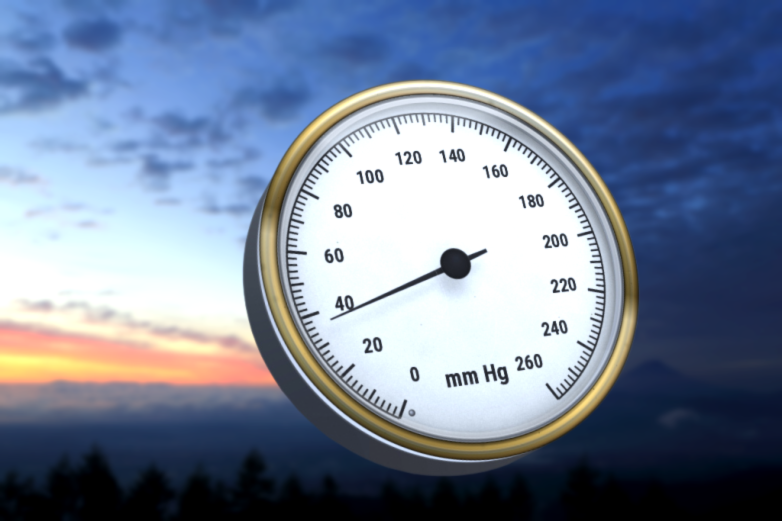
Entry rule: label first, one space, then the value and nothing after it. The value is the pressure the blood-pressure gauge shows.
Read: 36 mmHg
